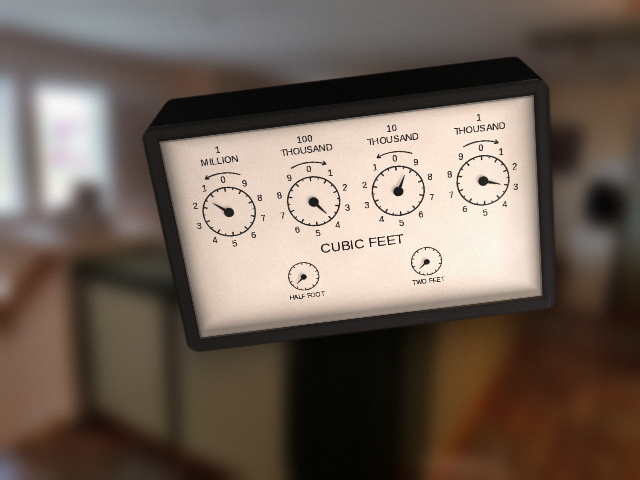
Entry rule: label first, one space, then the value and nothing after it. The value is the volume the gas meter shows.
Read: 139300 ft³
